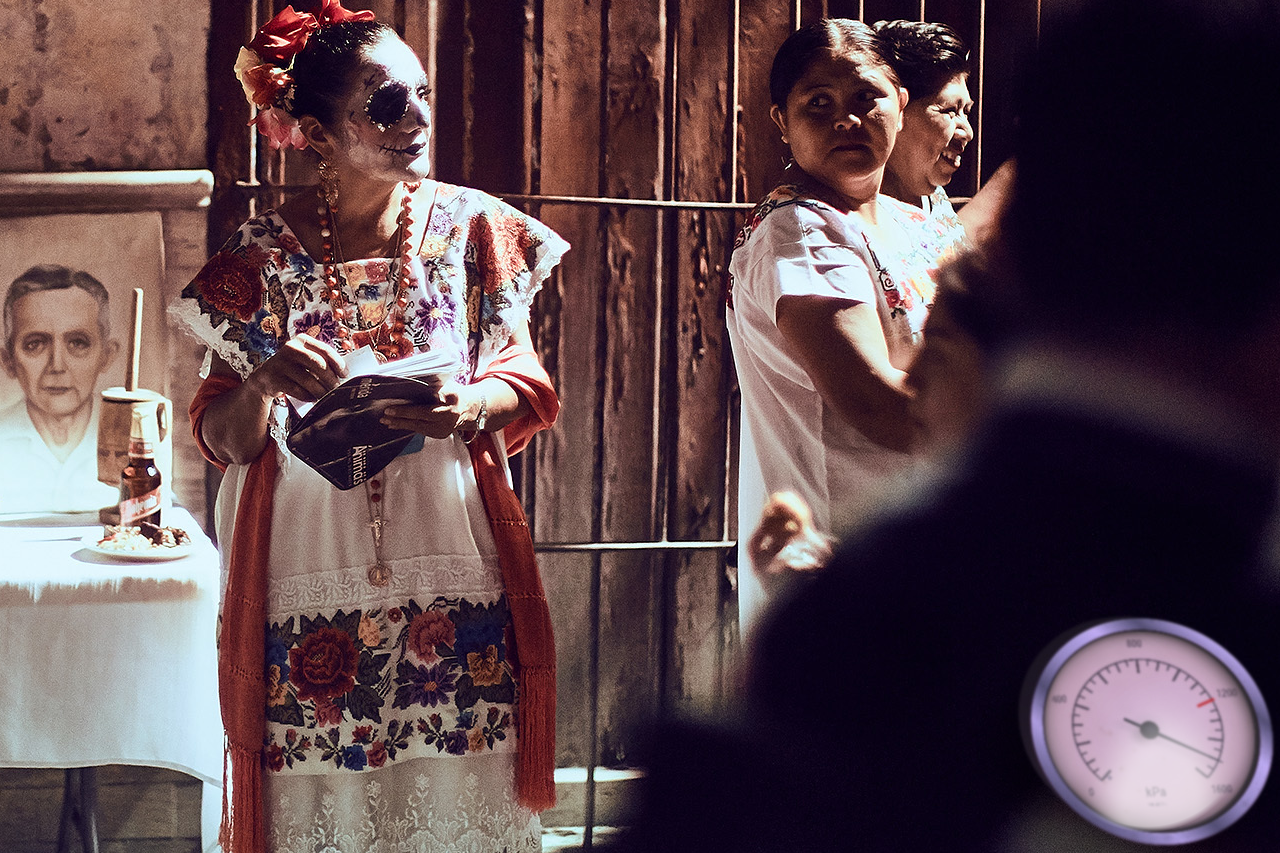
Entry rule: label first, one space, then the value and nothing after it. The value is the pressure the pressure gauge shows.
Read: 1500 kPa
